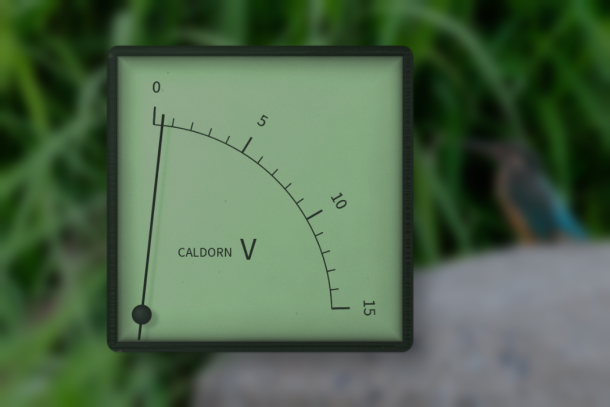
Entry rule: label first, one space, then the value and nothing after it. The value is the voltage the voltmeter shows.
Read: 0.5 V
